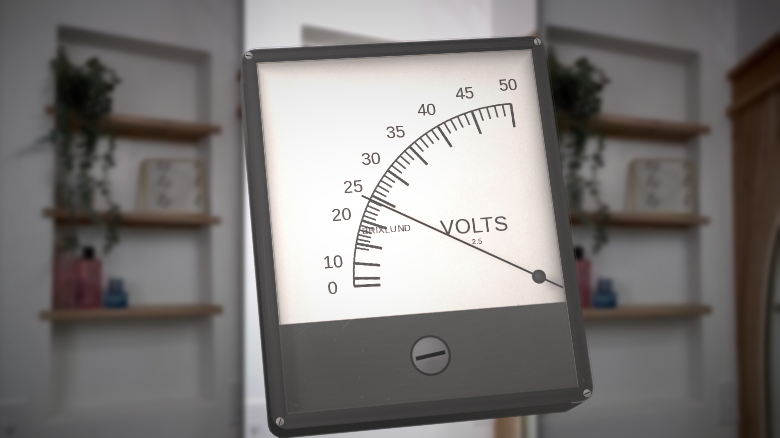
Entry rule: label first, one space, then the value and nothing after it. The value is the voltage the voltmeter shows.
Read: 24 V
